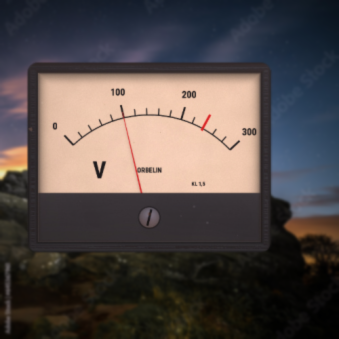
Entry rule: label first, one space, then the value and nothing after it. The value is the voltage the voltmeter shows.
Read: 100 V
